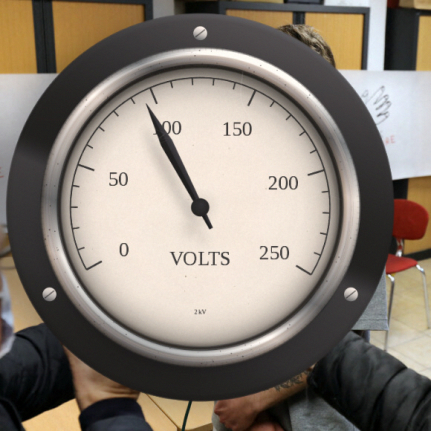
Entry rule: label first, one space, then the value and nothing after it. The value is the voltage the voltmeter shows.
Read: 95 V
